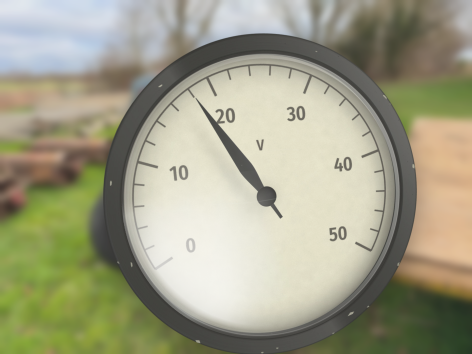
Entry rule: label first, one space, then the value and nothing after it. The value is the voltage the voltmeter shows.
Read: 18 V
